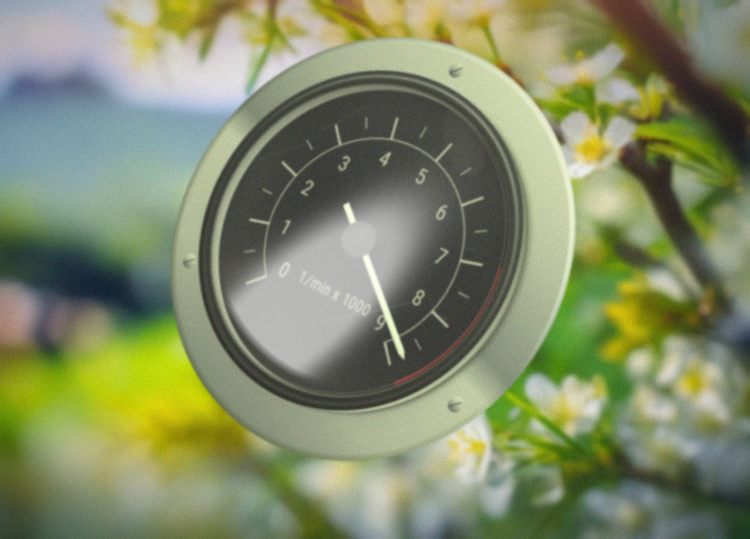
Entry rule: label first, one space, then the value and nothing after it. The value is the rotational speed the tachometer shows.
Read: 8750 rpm
